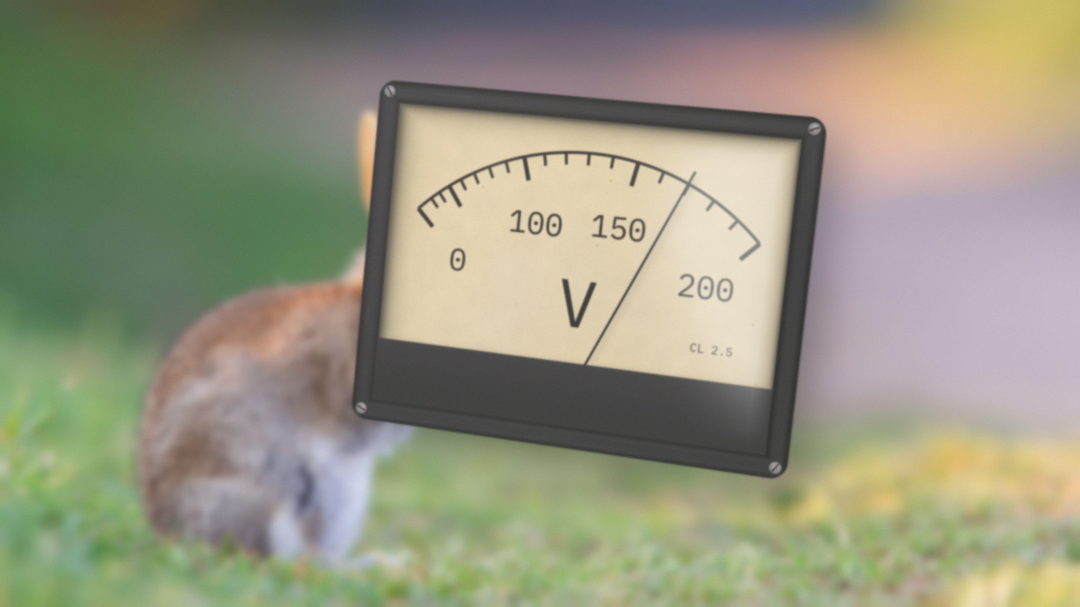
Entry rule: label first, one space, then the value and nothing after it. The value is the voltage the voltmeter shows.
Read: 170 V
